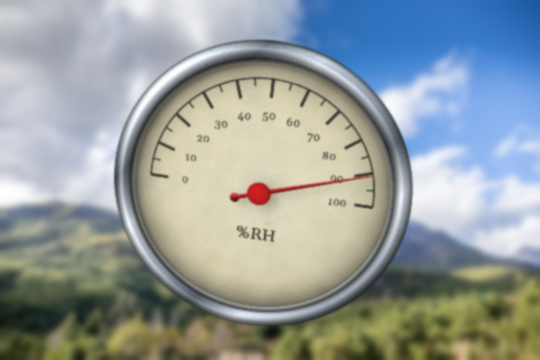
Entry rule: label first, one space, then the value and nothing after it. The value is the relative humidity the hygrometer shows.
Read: 90 %
